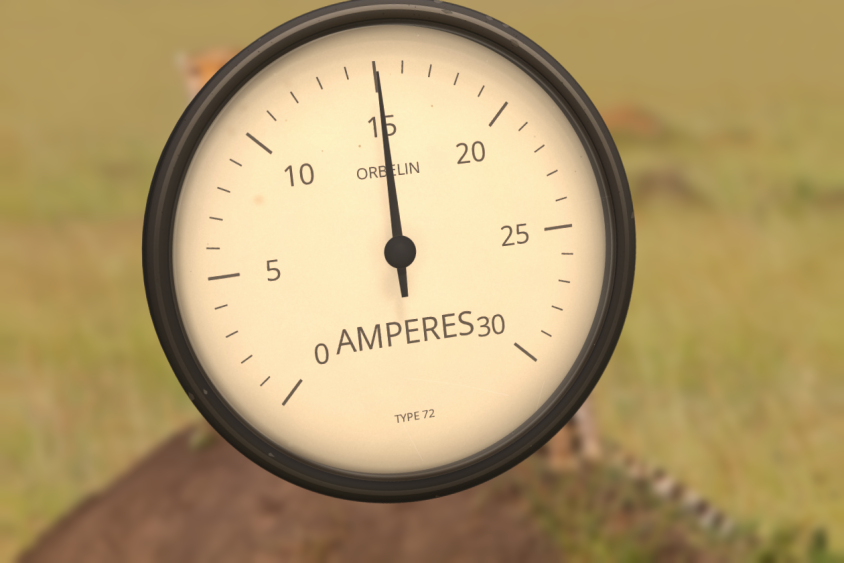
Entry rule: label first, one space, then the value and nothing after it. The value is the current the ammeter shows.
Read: 15 A
